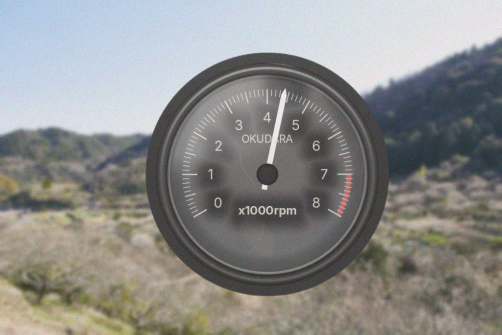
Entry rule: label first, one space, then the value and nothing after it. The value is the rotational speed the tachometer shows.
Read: 4400 rpm
